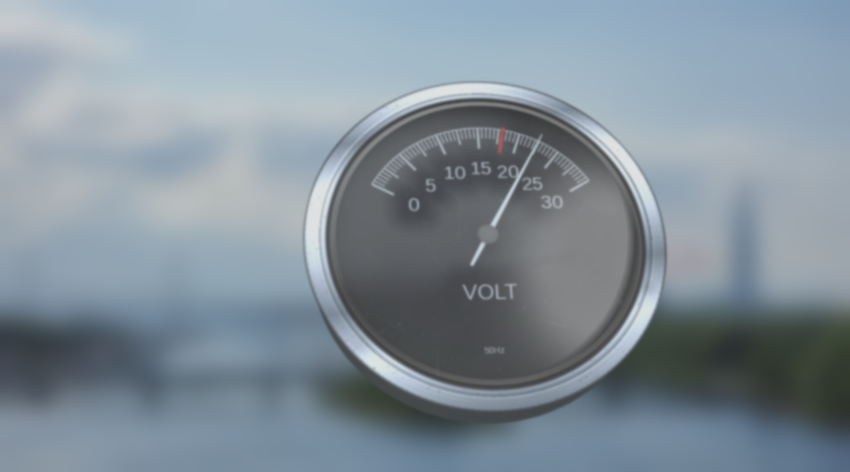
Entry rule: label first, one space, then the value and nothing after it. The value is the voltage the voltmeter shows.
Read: 22.5 V
